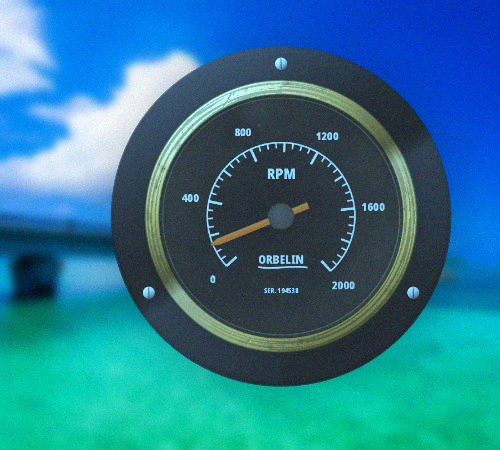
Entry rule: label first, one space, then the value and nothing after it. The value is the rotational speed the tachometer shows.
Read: 150 rpm
